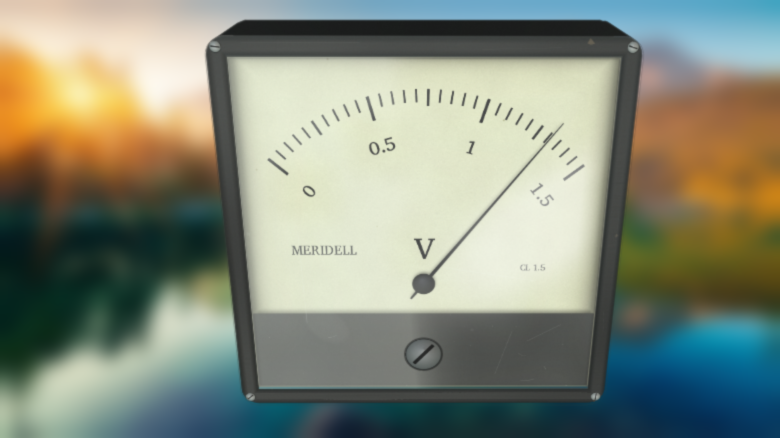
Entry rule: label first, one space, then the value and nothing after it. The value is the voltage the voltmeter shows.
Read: 1.3 V
